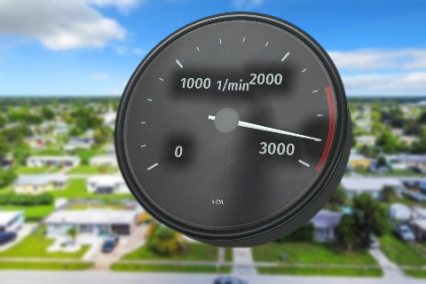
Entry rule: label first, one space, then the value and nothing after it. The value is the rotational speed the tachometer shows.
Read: 2800 rpm
